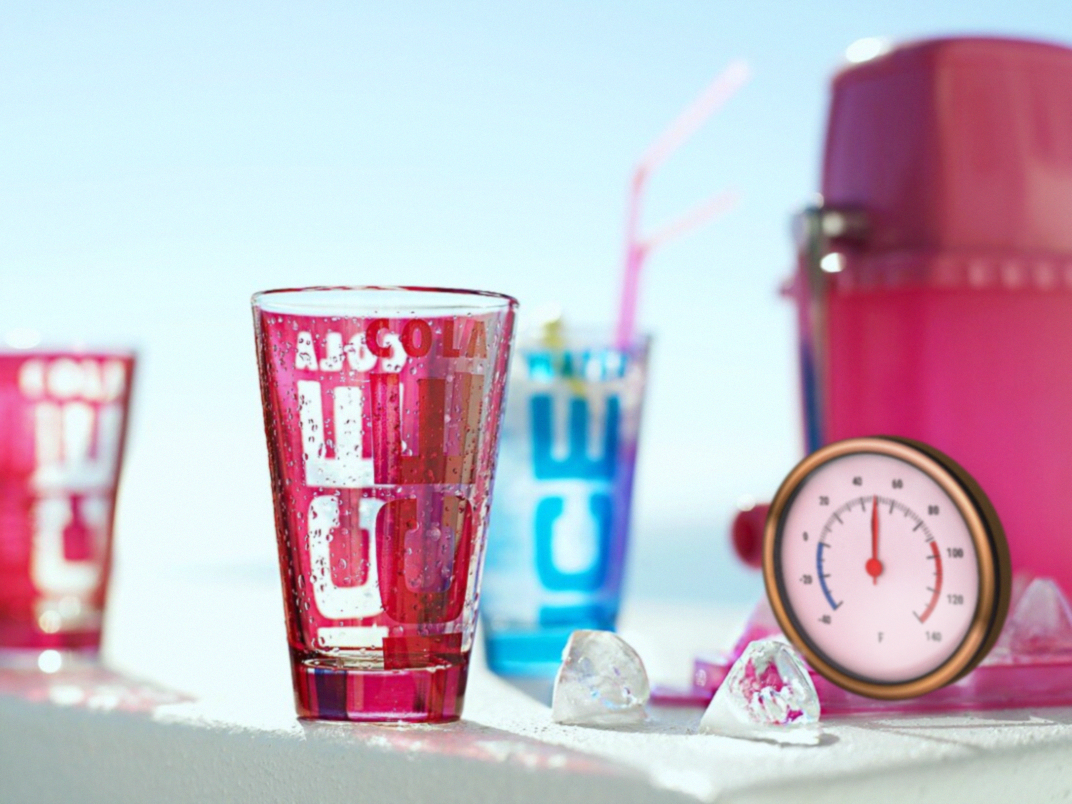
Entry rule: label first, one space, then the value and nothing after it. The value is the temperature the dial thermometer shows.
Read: 50 °F
